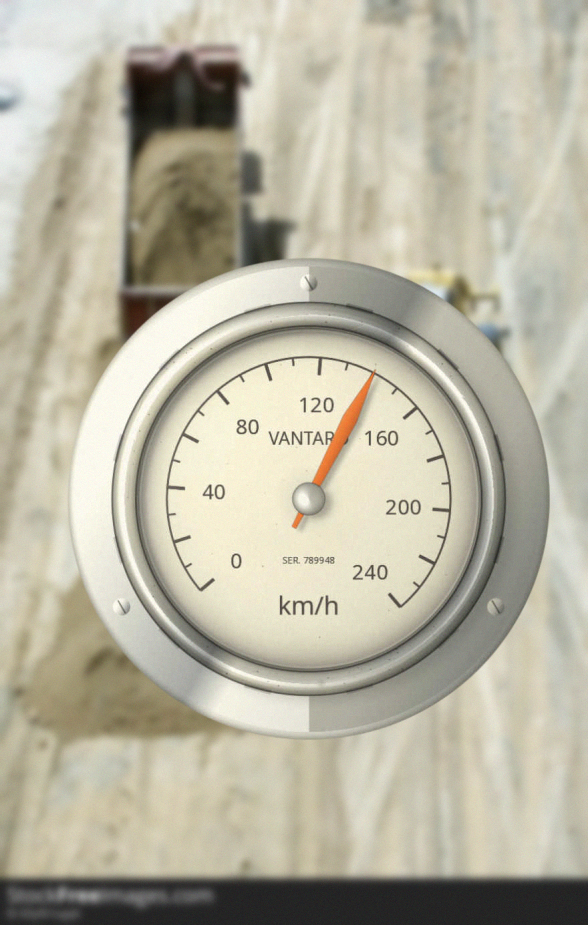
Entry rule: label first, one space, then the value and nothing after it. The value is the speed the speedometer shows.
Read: 140 km/h
